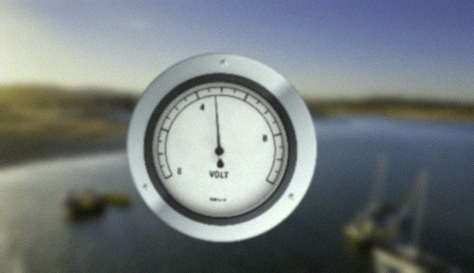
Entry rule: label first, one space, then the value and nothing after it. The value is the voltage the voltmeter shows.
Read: 4.75 V
